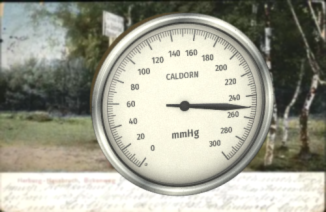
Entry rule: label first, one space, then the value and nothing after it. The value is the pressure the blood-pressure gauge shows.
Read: 250 mmHg
